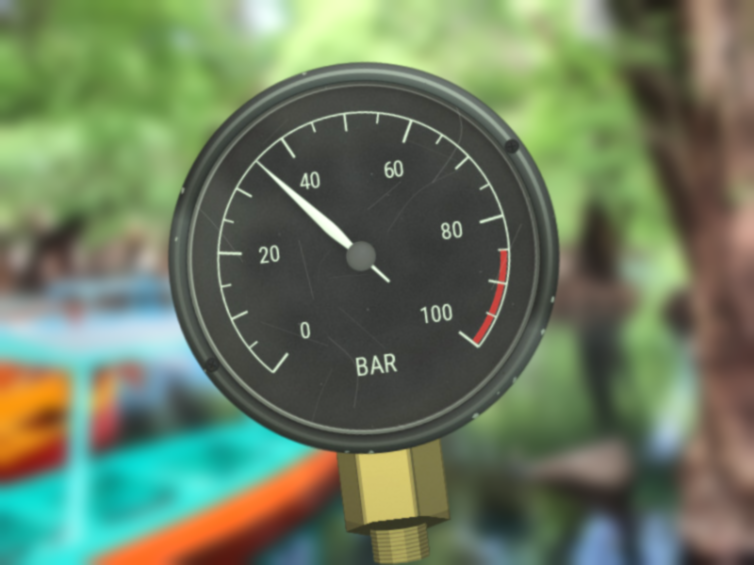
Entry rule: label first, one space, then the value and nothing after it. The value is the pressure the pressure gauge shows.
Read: 35 bar
